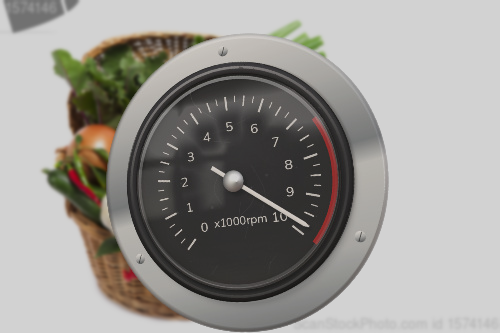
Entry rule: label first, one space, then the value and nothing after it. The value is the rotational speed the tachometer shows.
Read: 9750 rpm
